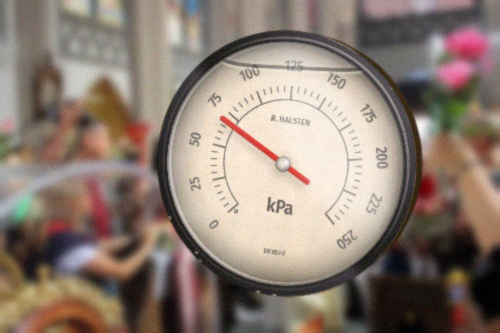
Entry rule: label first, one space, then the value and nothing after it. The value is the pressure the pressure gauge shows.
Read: 70 kPa
